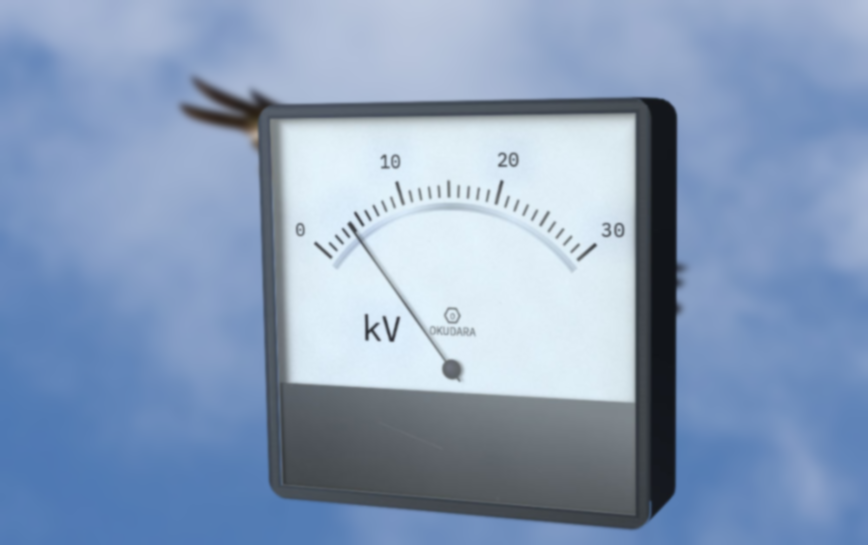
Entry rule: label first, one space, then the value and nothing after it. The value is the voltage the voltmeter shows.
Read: 4 kV
